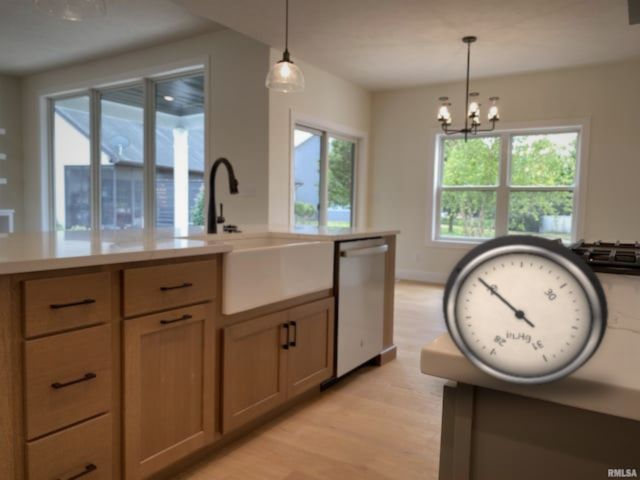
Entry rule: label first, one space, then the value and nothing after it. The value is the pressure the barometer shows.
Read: 29 inHg
